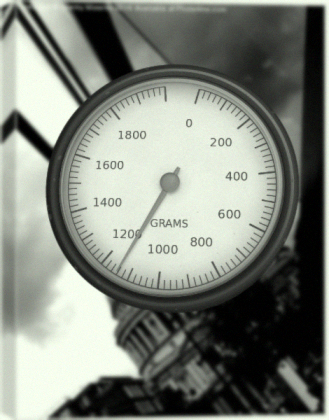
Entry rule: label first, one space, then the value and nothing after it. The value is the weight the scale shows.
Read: 1140 g
